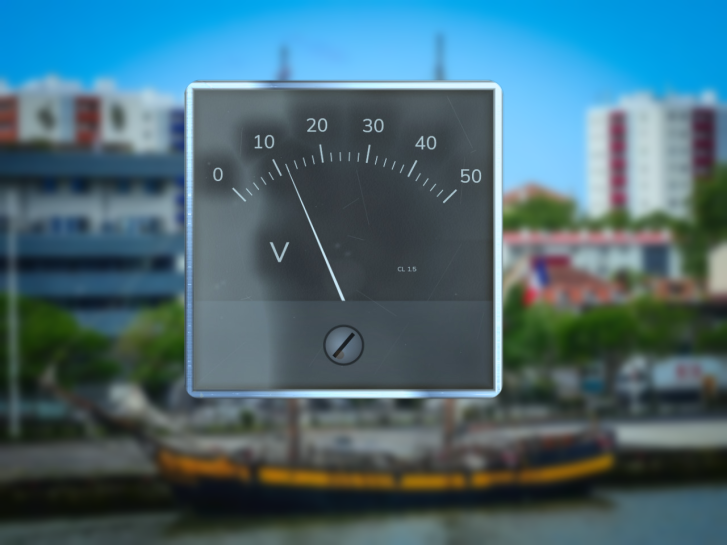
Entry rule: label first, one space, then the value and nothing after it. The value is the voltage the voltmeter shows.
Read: 12 V
